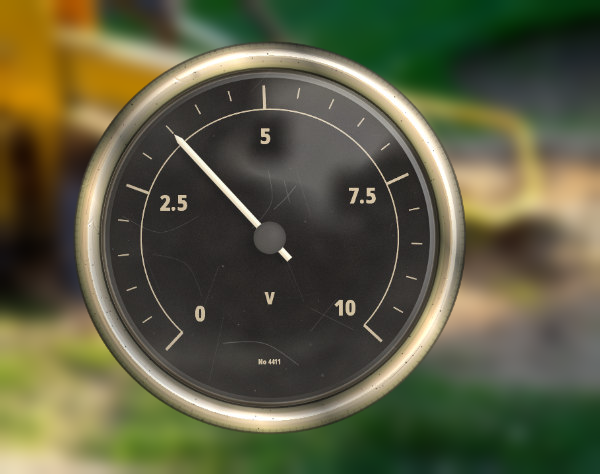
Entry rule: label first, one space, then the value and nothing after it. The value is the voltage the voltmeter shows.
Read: 3.5 V
